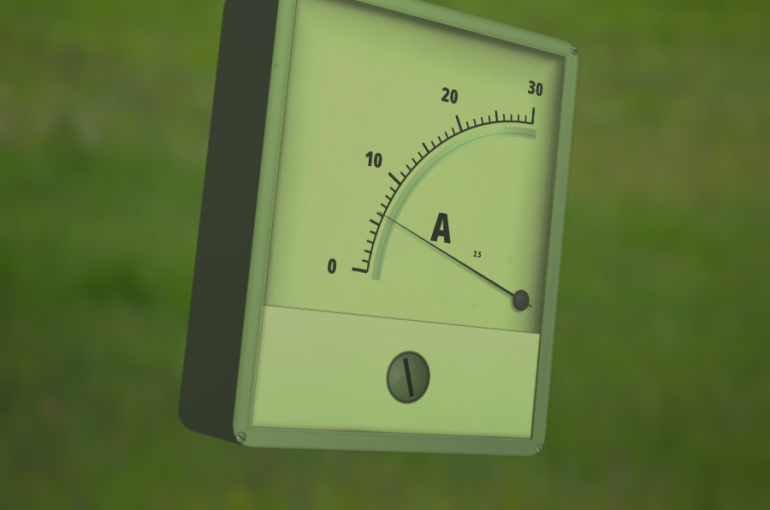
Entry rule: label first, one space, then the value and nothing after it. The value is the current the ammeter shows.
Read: 6 A
